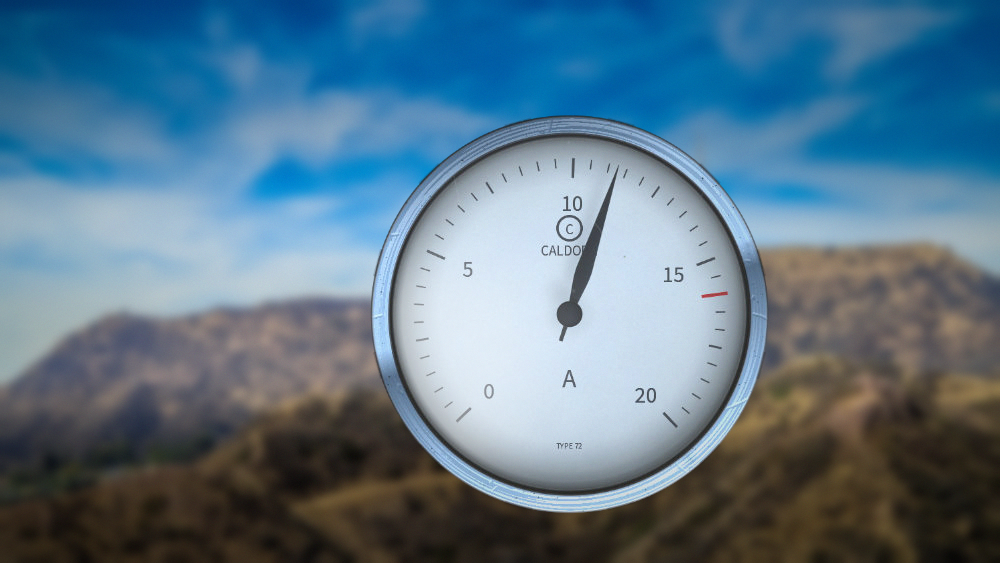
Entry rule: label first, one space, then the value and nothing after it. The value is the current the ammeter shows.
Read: 11.25 A
